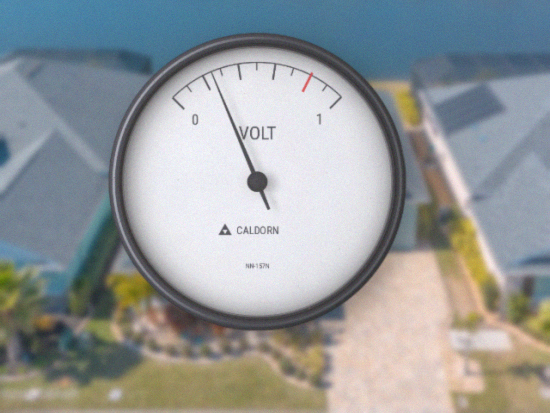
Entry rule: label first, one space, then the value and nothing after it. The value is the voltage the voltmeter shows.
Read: 0.25 V
